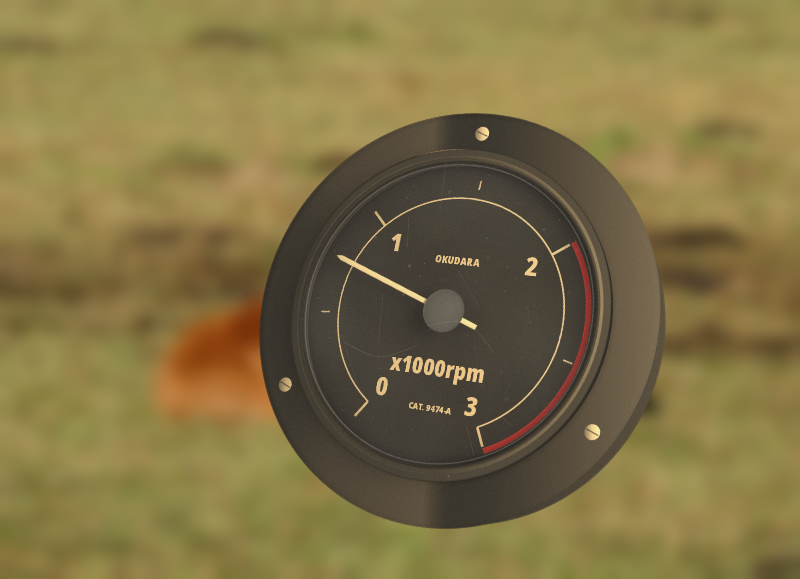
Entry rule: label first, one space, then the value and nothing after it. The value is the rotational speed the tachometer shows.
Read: 750 rpm
